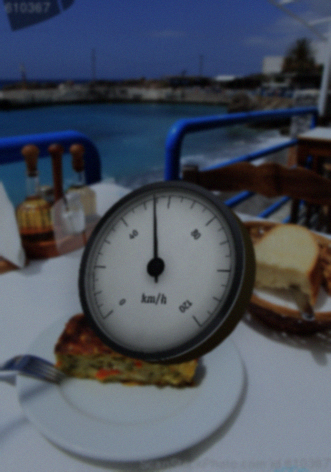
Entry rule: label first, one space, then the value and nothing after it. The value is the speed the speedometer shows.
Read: 55 km/h
